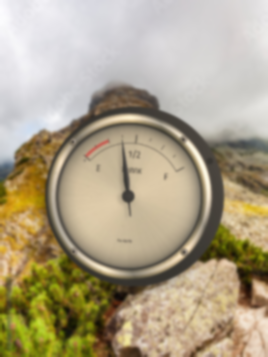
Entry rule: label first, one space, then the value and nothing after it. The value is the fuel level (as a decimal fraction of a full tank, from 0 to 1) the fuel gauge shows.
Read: 0.375
